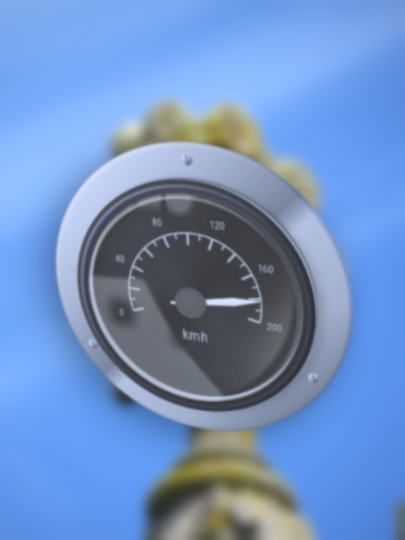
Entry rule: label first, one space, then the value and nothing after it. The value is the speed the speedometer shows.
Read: 180 km/h
